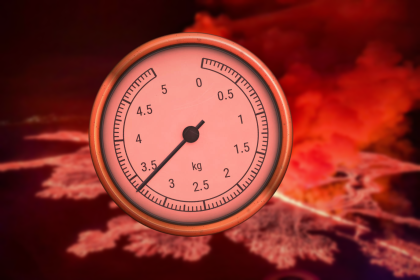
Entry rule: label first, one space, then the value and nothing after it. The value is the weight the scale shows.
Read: 3.35 kg
